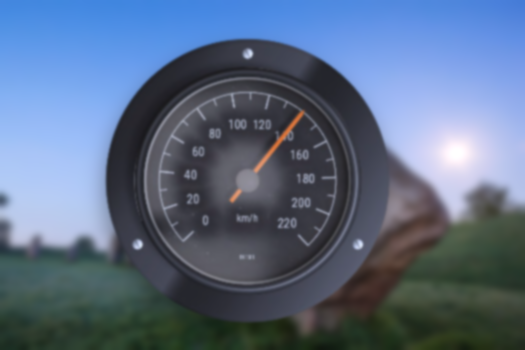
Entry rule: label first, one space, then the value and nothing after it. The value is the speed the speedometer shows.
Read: 140 km/h
